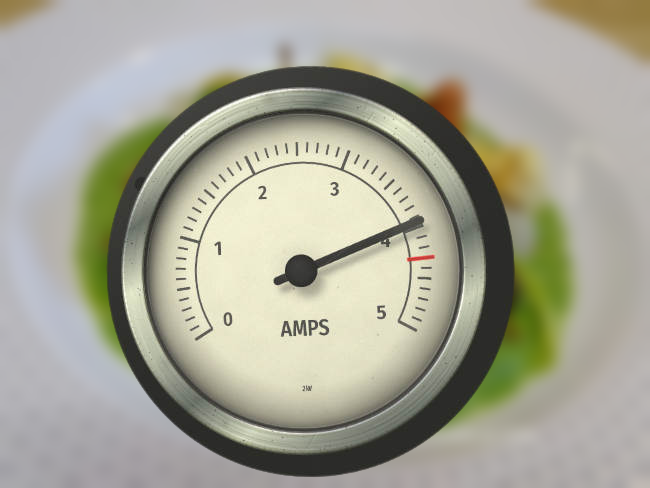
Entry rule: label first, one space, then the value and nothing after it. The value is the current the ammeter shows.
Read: 3.95 A
